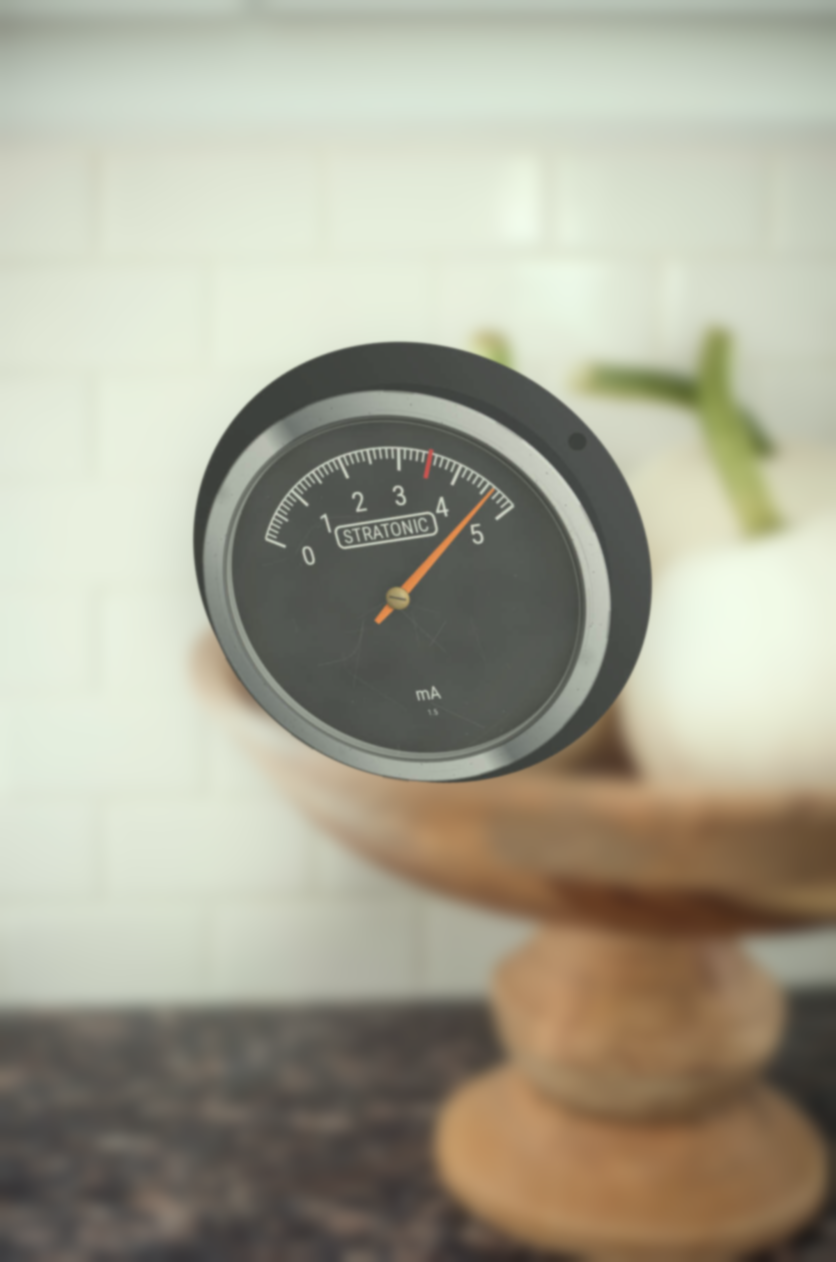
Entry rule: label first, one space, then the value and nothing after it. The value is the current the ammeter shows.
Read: 4.6 mA
